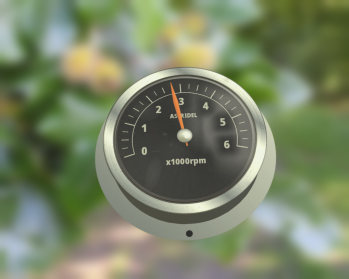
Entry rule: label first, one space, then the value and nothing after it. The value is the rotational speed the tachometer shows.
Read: 2750 rpm
